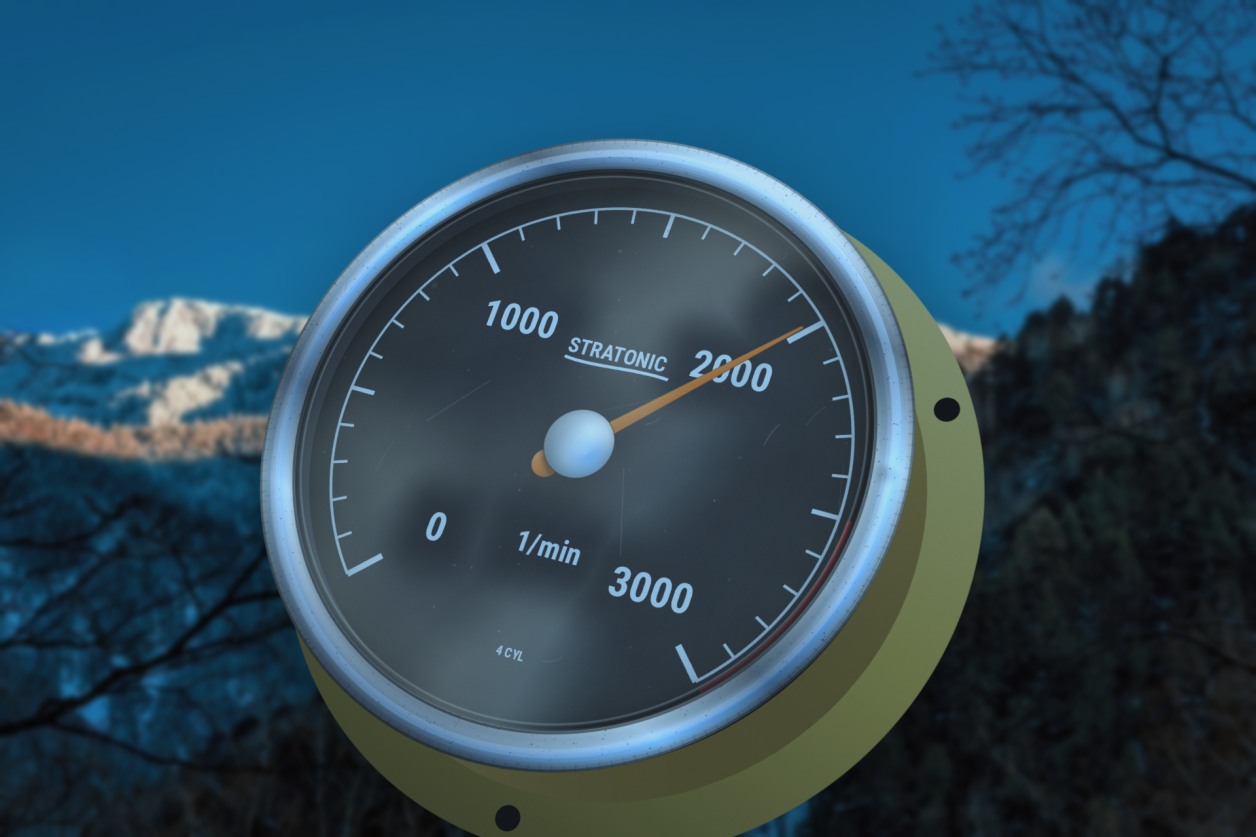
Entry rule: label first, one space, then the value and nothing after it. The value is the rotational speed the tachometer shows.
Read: 2000 rpm
